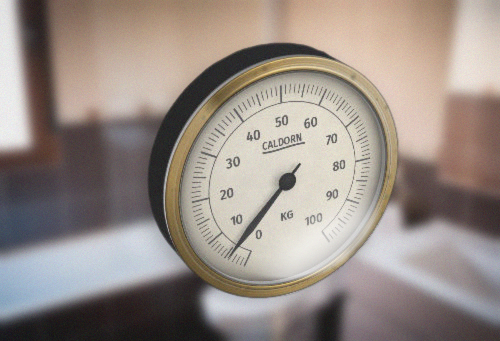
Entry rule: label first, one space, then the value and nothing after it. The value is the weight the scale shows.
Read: 5 kg
